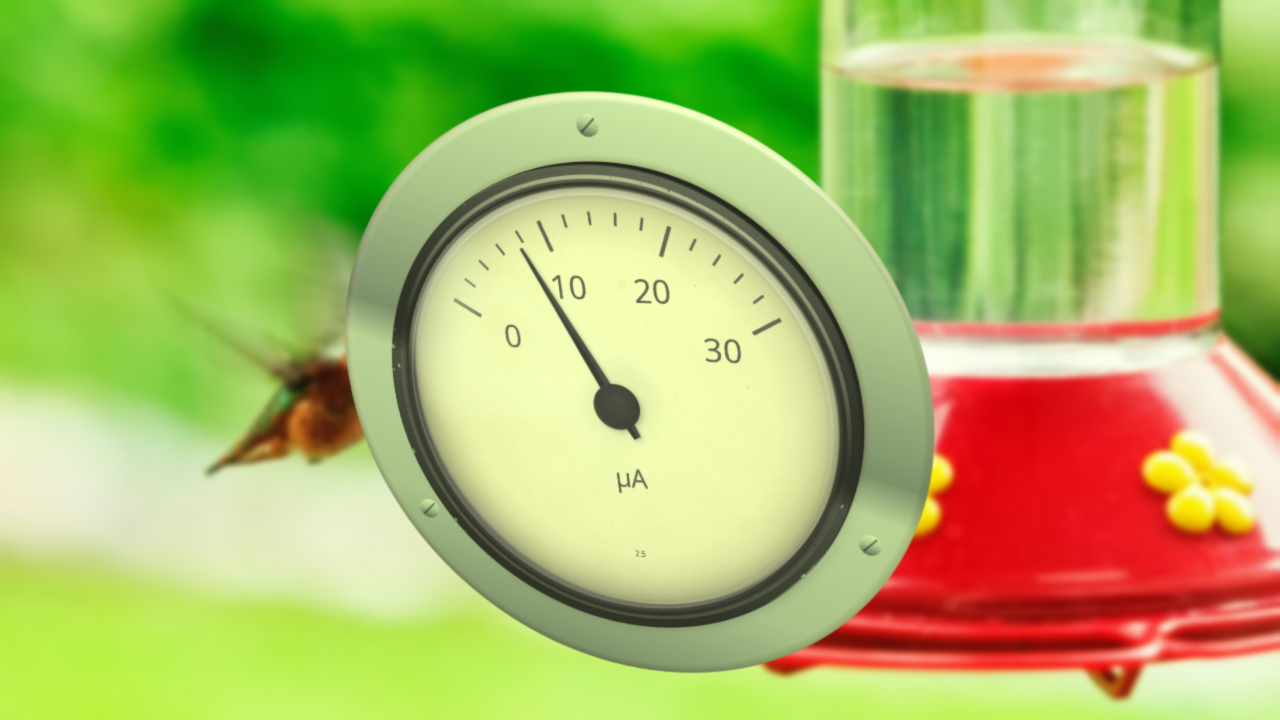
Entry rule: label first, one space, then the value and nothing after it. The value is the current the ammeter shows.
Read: 8 µA
